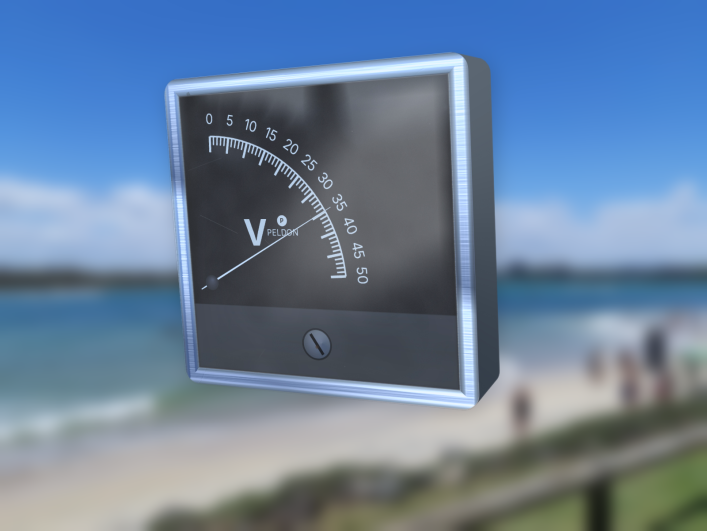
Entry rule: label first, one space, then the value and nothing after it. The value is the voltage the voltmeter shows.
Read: 35 V
